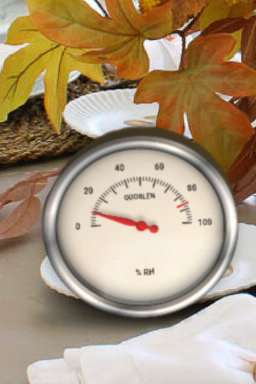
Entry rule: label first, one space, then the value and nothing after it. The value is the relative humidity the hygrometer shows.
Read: 10 %
